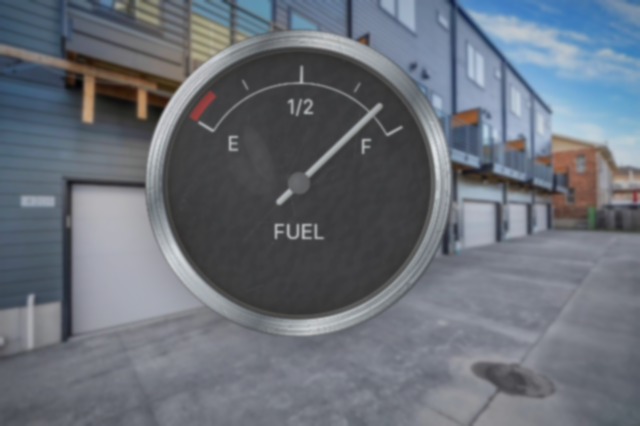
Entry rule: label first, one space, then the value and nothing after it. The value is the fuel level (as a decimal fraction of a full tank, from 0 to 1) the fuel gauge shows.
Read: 0.875
